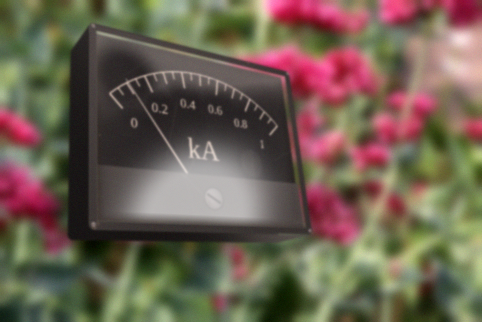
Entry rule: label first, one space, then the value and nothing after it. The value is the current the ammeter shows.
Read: 0.1 kA
